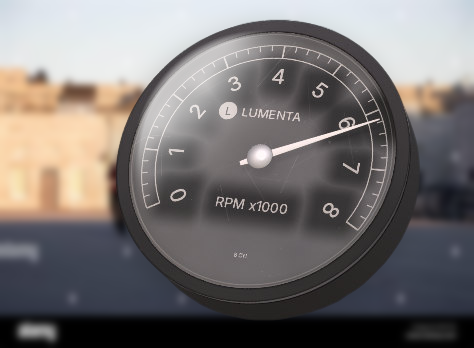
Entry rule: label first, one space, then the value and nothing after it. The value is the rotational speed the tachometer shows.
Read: 6200 rpm
